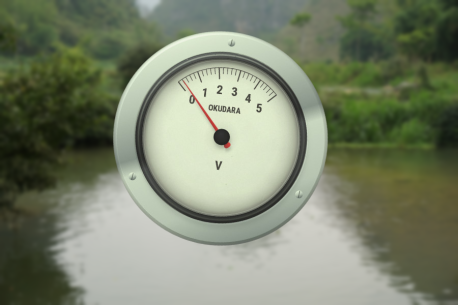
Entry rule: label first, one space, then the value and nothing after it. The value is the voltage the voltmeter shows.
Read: 0.2 V
